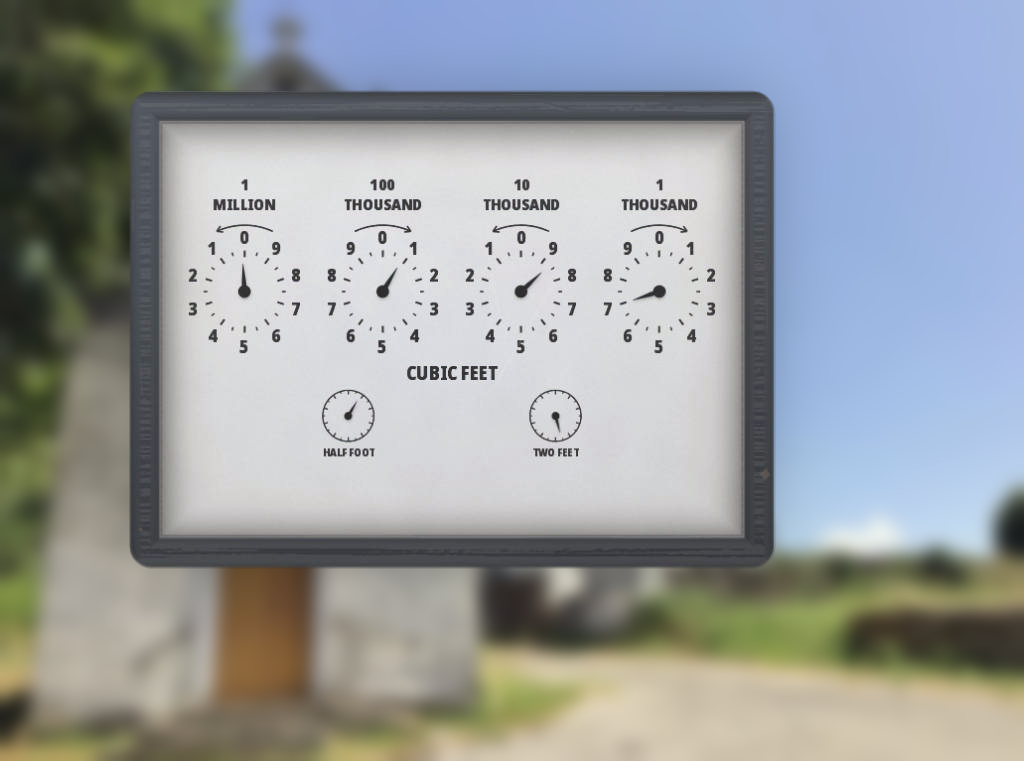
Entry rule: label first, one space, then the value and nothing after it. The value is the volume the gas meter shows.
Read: 8700 ft³
